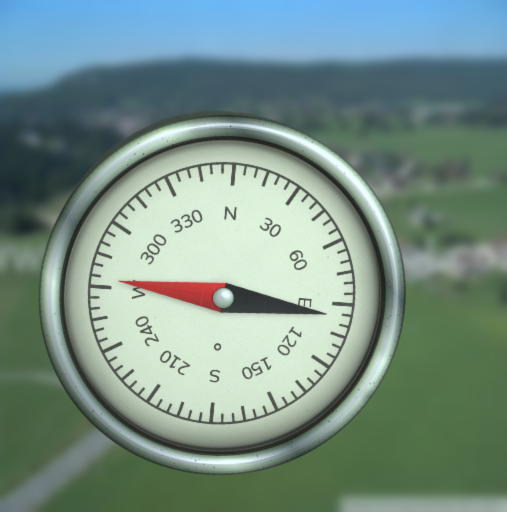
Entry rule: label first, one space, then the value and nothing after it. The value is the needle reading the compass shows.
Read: 275 °
